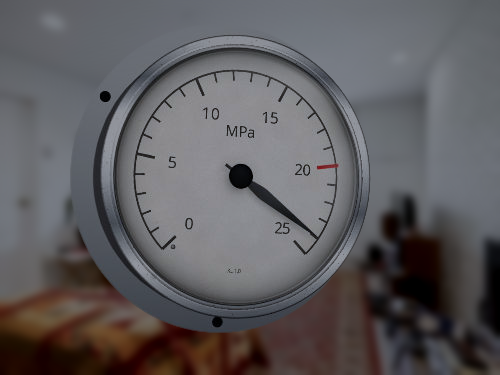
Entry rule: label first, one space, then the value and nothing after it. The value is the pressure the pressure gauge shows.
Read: 24 MPa
